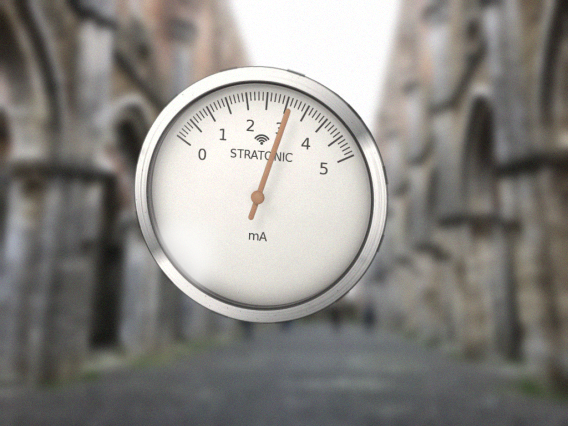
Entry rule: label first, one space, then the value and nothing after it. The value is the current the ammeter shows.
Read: 3.1 mA
